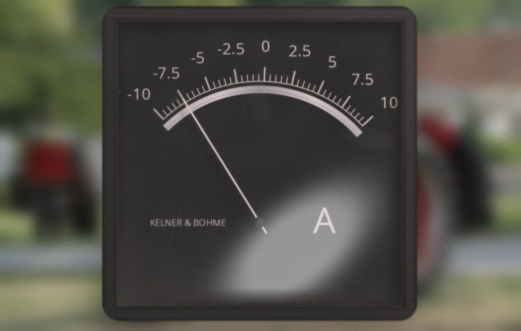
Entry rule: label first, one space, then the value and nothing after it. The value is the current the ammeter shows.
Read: -7.5 A
